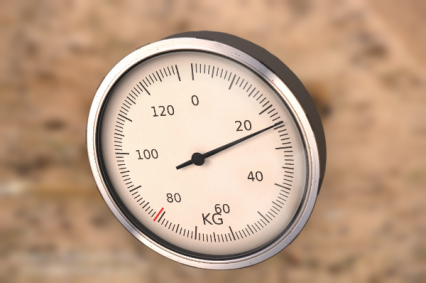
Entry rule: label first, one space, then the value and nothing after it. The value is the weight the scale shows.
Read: 24 kg
